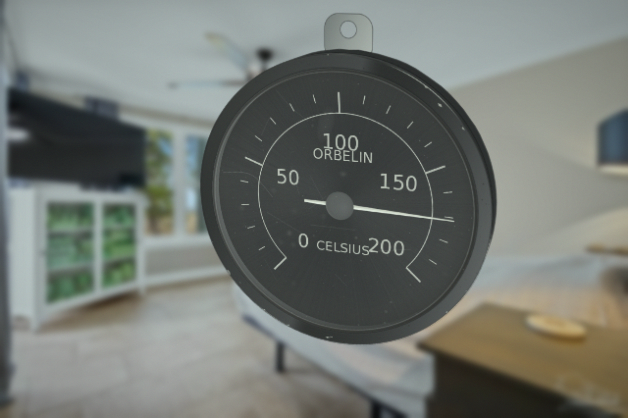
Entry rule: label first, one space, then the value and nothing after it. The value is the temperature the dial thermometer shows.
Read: 170 °C
